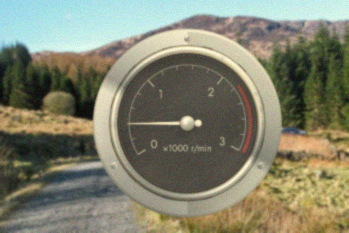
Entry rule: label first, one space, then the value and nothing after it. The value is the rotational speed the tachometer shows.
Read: 400 rpm
